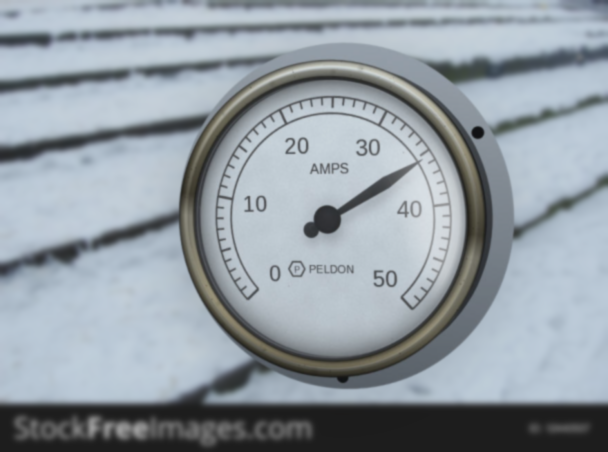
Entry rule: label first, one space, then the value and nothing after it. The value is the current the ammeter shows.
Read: 35.5 A
